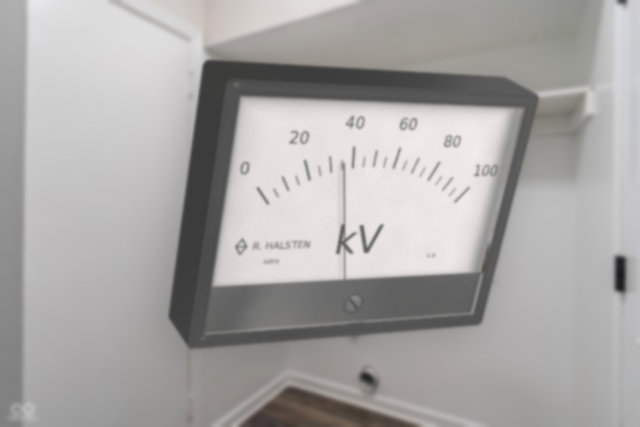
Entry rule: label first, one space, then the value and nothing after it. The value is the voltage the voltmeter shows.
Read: 35 kV
